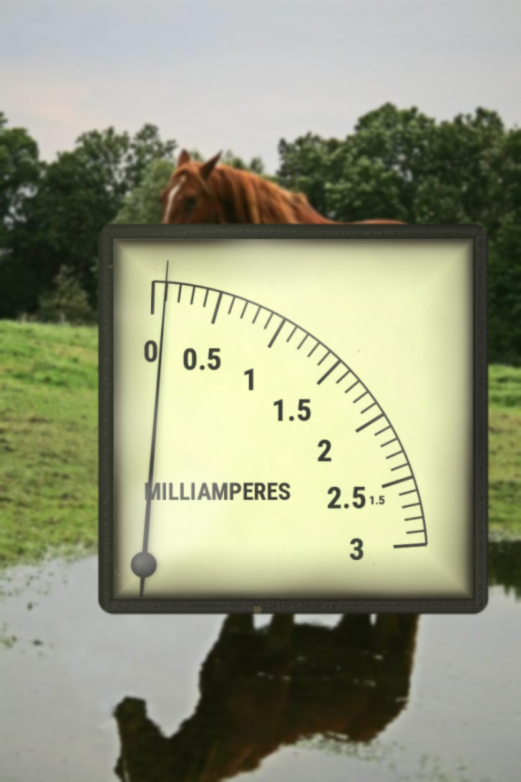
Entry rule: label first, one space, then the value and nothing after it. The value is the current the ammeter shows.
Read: 0.1 mA
